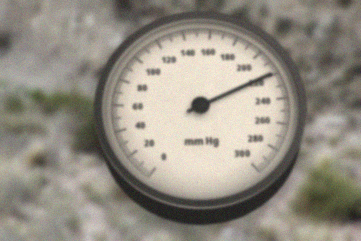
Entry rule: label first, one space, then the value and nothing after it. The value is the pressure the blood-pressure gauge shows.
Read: 220 mmHg
